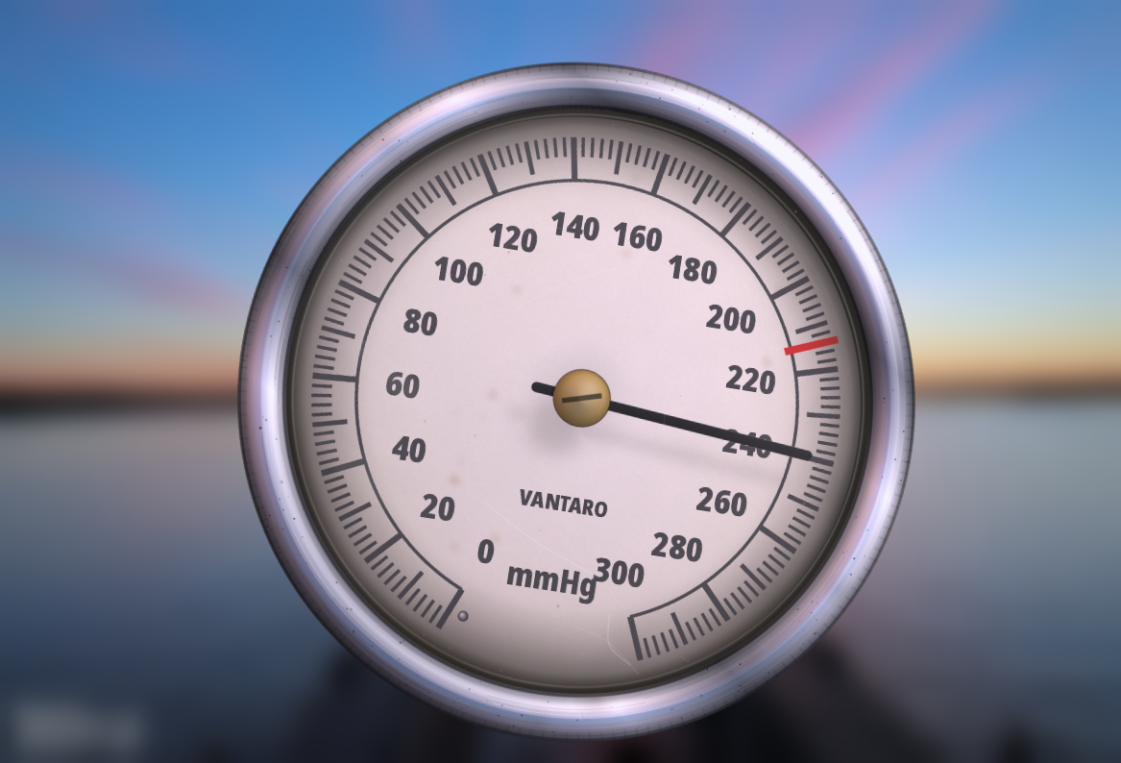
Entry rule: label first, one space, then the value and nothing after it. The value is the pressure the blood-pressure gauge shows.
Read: 240 mmHg
